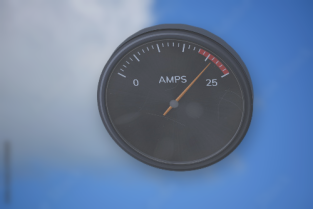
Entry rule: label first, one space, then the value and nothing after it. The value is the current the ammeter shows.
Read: 21 A
